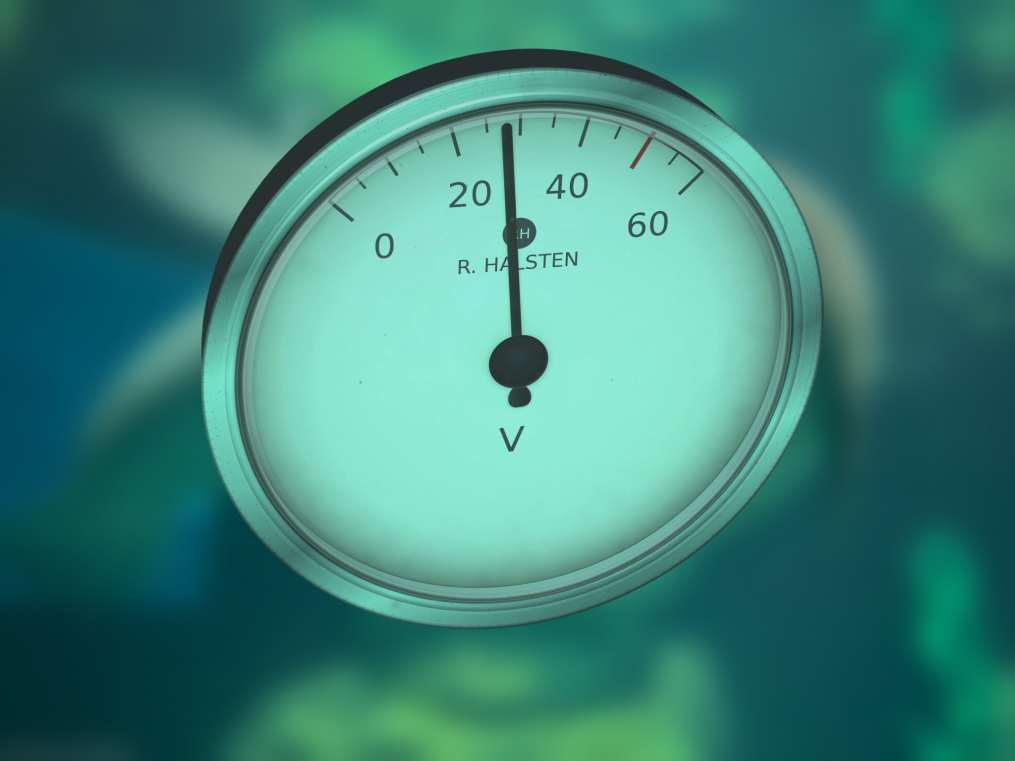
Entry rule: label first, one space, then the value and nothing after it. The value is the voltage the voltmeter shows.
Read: 27.5 V
